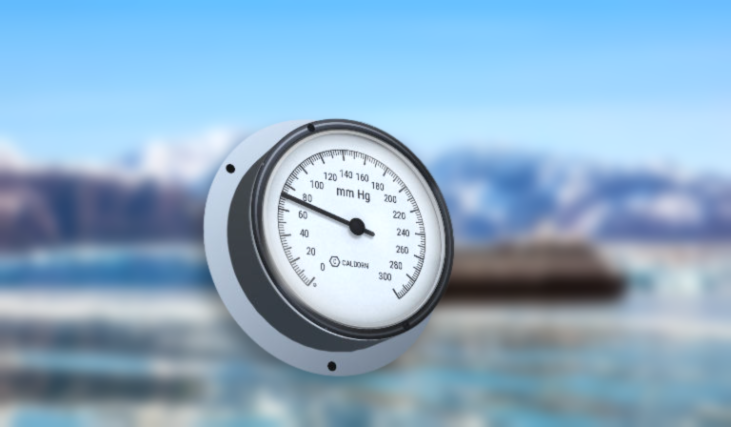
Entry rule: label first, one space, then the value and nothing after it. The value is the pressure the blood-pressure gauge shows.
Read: 70 mmHg
